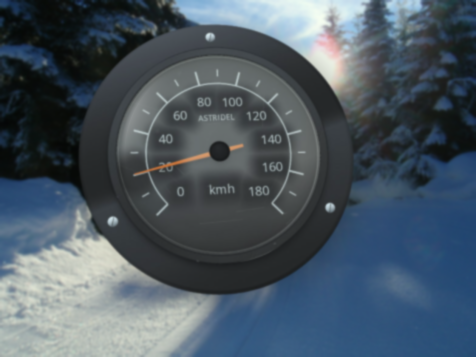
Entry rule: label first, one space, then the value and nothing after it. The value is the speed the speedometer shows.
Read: 20 km/h
